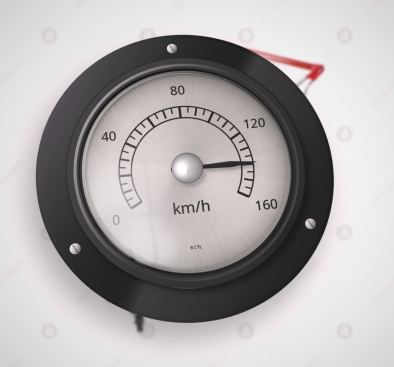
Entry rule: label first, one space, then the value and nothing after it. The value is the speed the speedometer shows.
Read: 140 km/h
